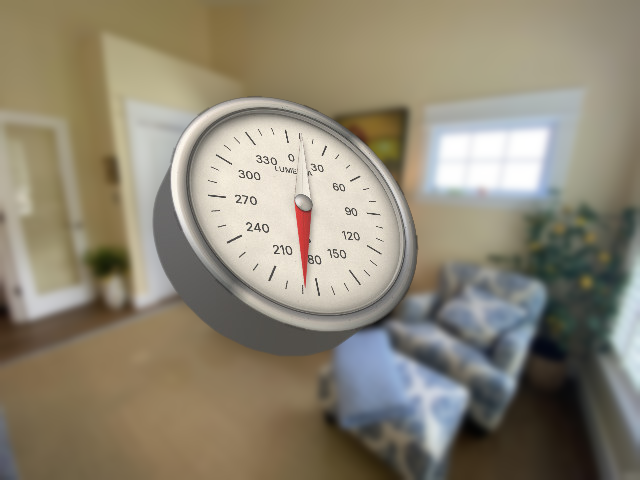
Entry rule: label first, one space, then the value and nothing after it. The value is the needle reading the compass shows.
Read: 190 °
